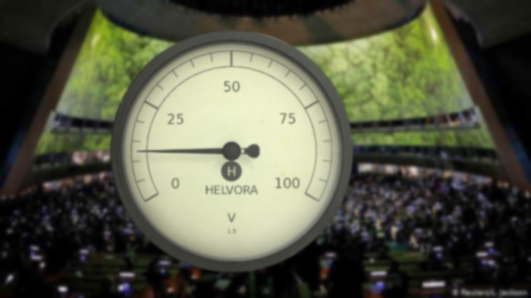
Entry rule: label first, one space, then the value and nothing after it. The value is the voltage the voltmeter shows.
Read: 12.5 V
